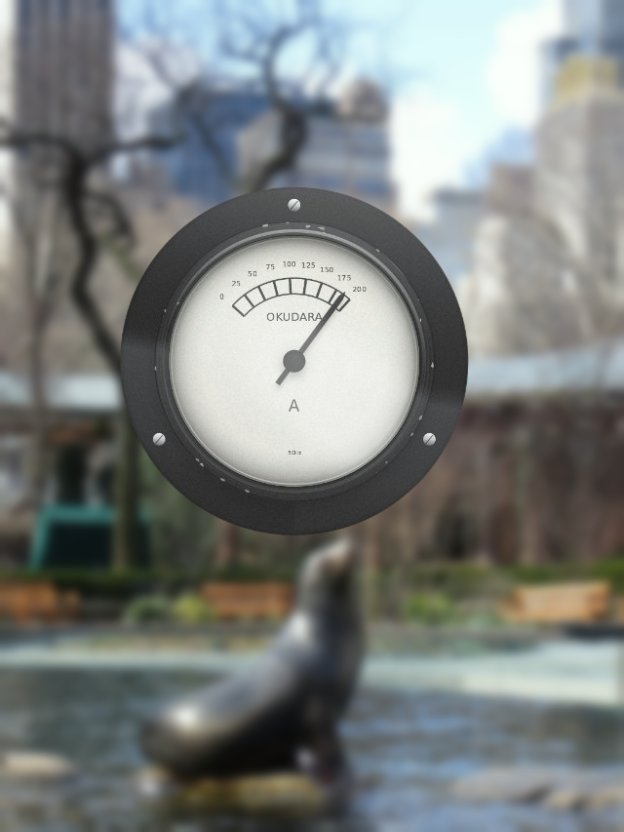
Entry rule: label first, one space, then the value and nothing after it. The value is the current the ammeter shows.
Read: 187.5 A
